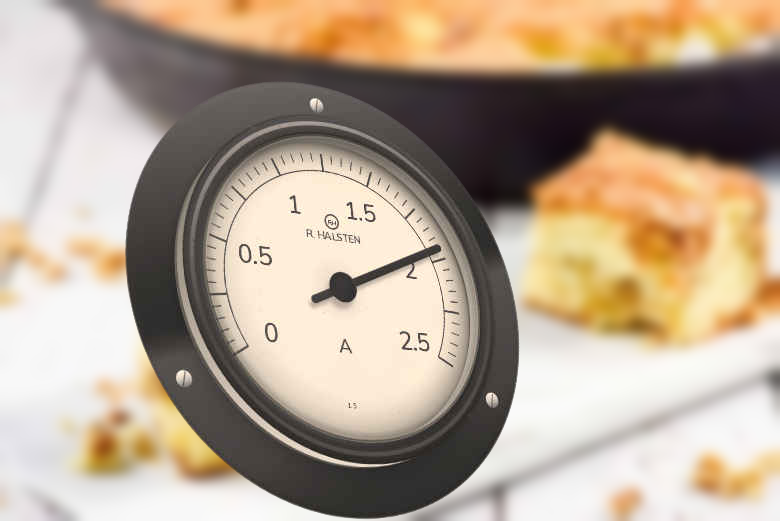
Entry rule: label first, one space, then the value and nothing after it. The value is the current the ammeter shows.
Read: 1.95 A
